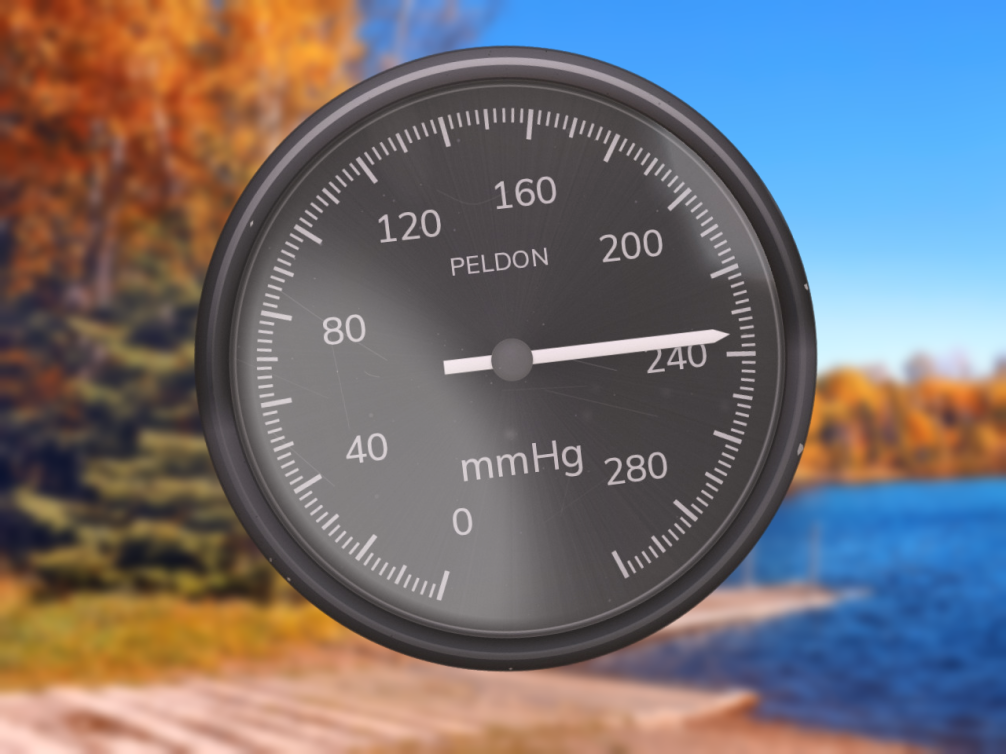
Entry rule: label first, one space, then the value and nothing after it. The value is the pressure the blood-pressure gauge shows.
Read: 235 mmHg
